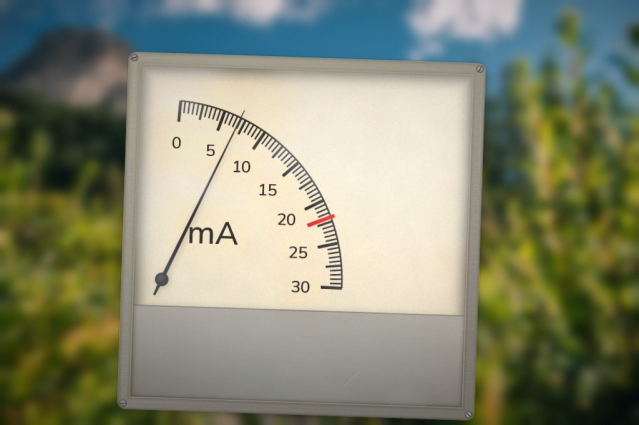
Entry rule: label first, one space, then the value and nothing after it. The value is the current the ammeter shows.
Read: 7 mA
